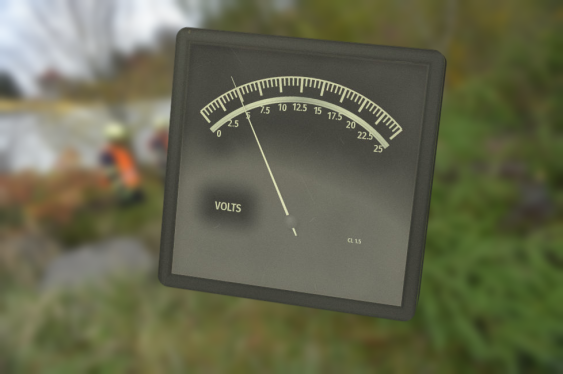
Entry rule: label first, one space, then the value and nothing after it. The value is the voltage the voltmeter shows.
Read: 5 V
